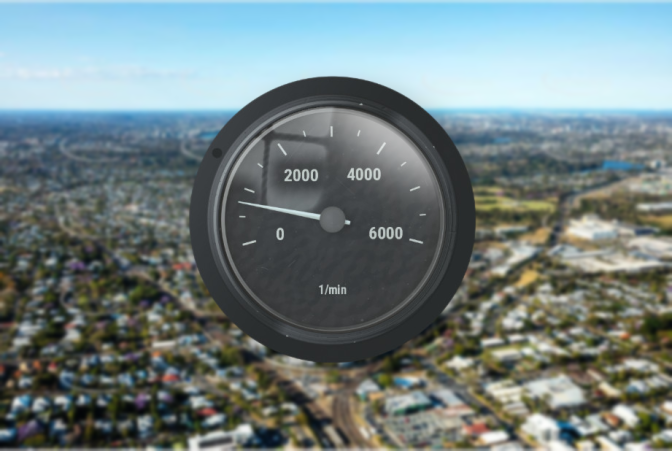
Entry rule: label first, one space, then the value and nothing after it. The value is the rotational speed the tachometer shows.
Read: 750 rpm
